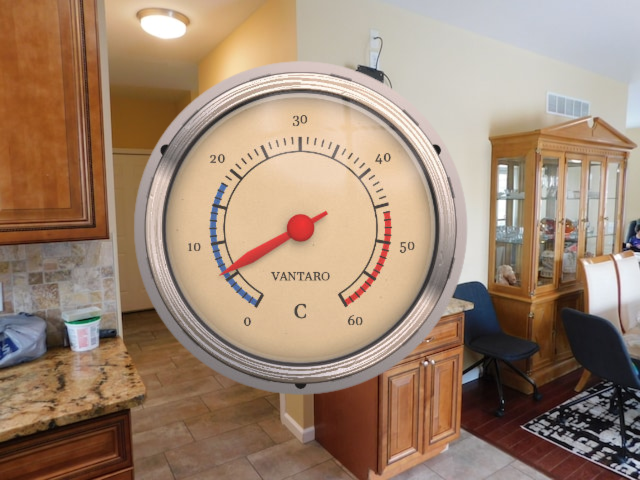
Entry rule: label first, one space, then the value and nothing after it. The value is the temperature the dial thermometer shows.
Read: 6 °C
